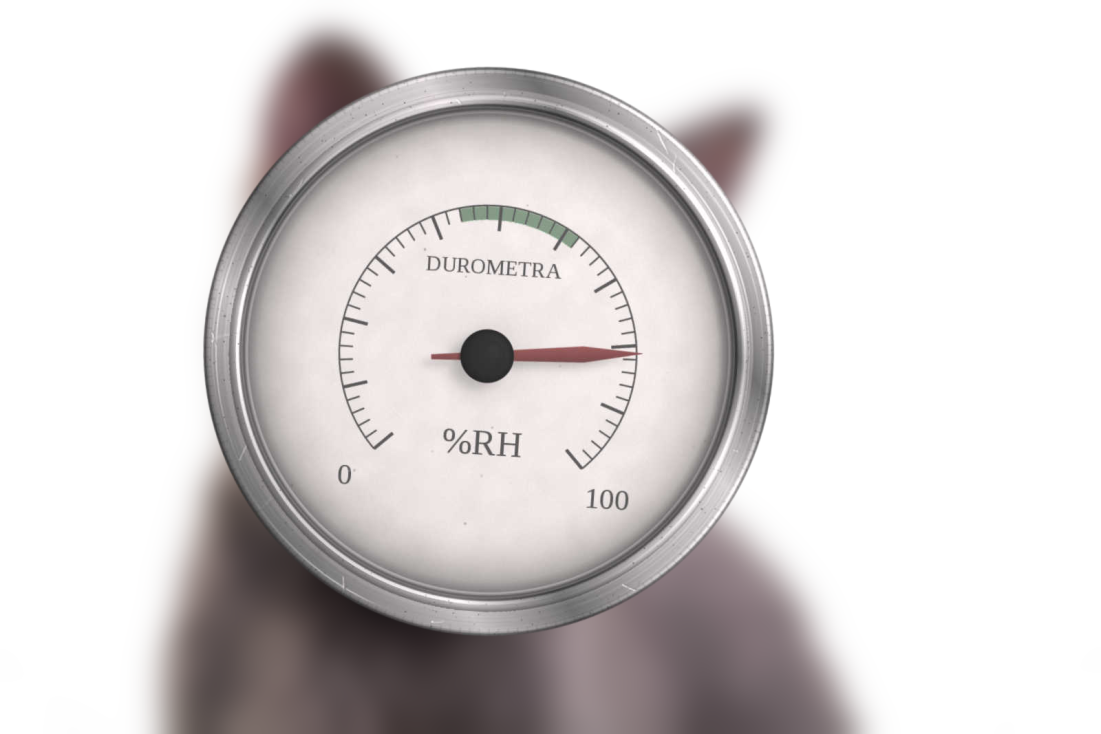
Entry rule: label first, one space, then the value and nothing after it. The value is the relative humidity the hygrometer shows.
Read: 81 %
